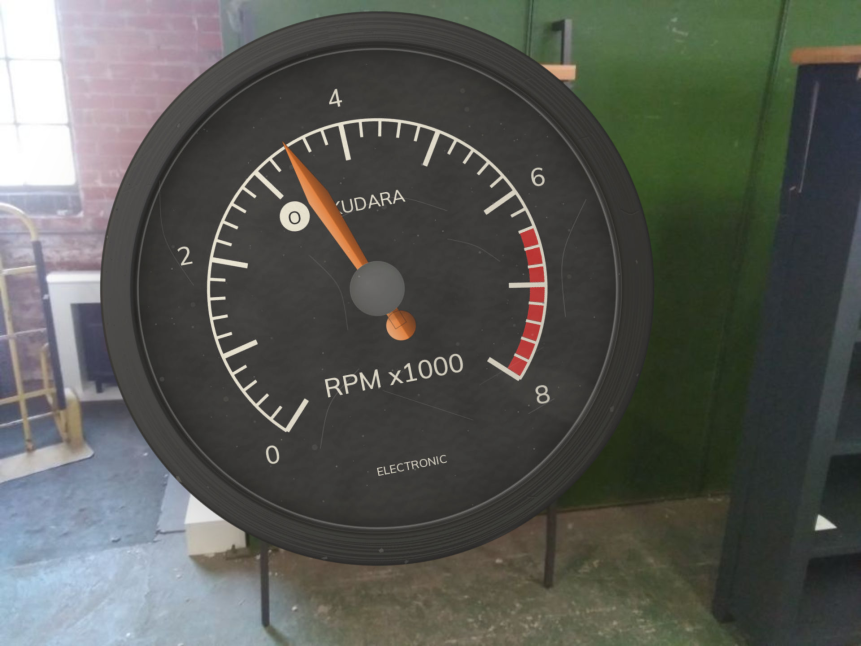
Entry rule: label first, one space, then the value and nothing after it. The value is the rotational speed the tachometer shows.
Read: 3400 rpm
